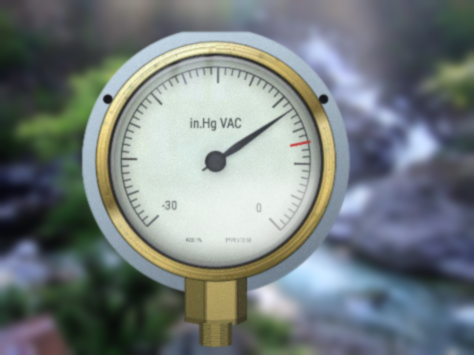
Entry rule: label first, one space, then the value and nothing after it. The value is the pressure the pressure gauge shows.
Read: -9 inHg
